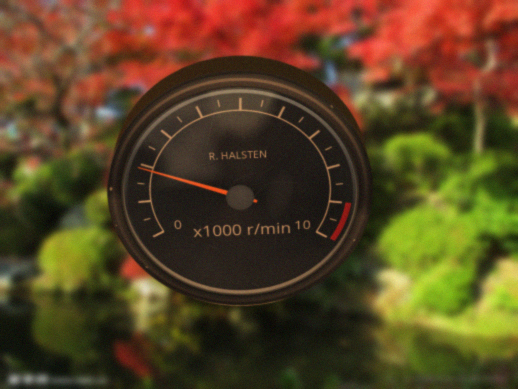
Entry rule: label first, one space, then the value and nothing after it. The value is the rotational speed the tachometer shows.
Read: 2000 rpm
